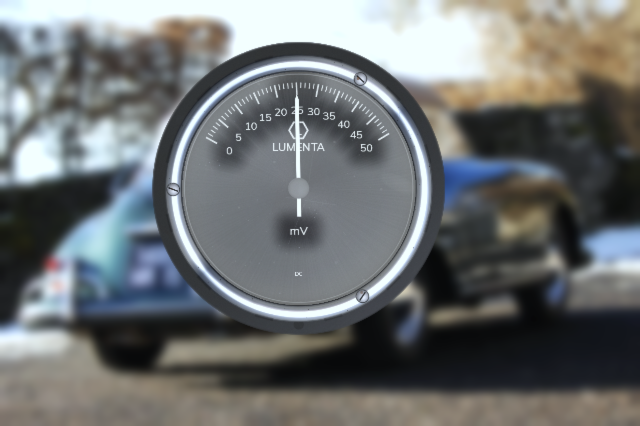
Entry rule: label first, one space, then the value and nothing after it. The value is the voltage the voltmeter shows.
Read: 25 mV
